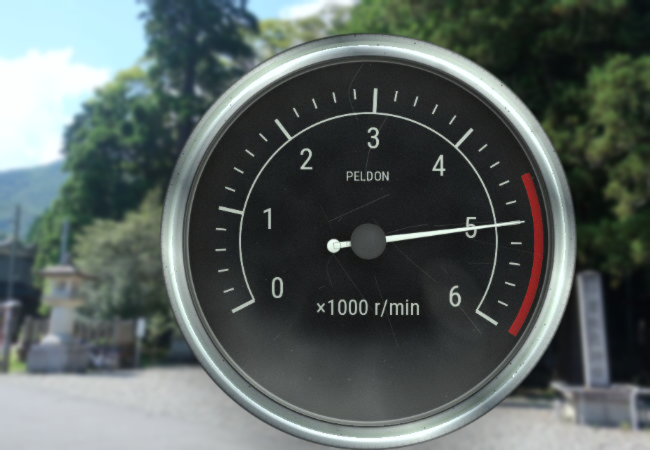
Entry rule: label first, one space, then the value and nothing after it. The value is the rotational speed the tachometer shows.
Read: 5000 rpm
